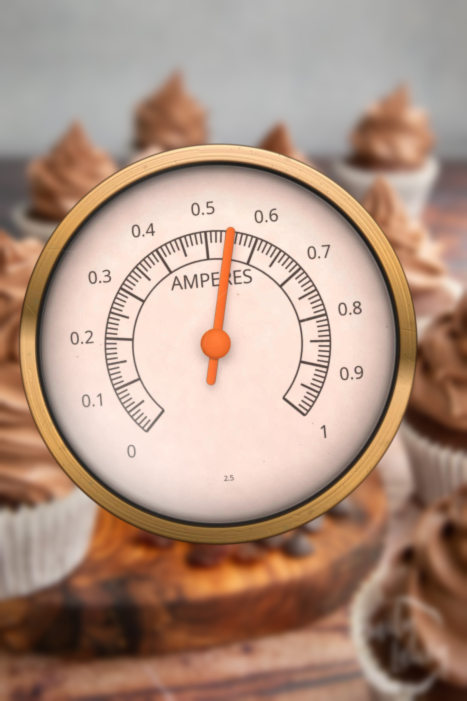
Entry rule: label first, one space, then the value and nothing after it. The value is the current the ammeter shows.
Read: 0.55 A
